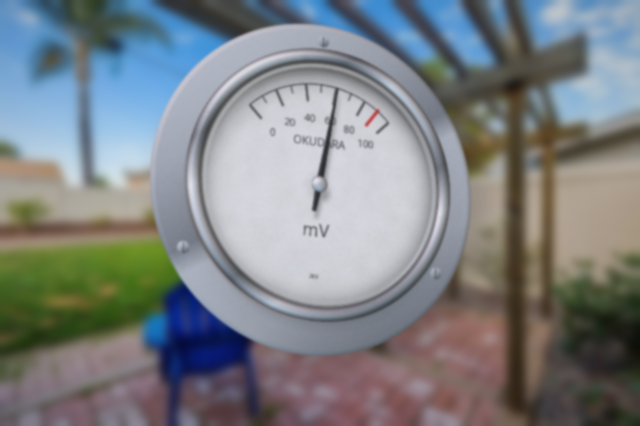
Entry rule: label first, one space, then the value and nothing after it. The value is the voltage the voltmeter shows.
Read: 60 mV
